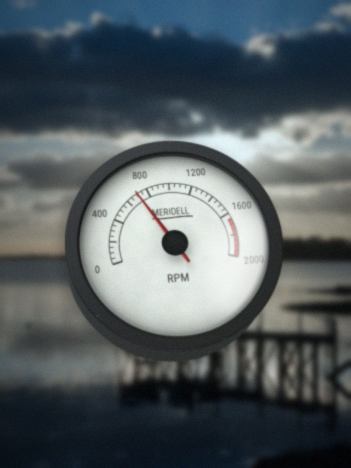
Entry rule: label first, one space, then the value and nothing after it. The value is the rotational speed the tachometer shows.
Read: 700 rpm
